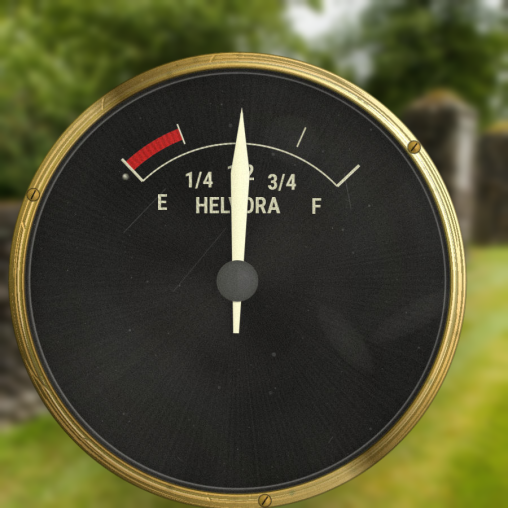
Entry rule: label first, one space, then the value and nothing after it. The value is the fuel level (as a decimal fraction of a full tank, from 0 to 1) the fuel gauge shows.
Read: 0.5
